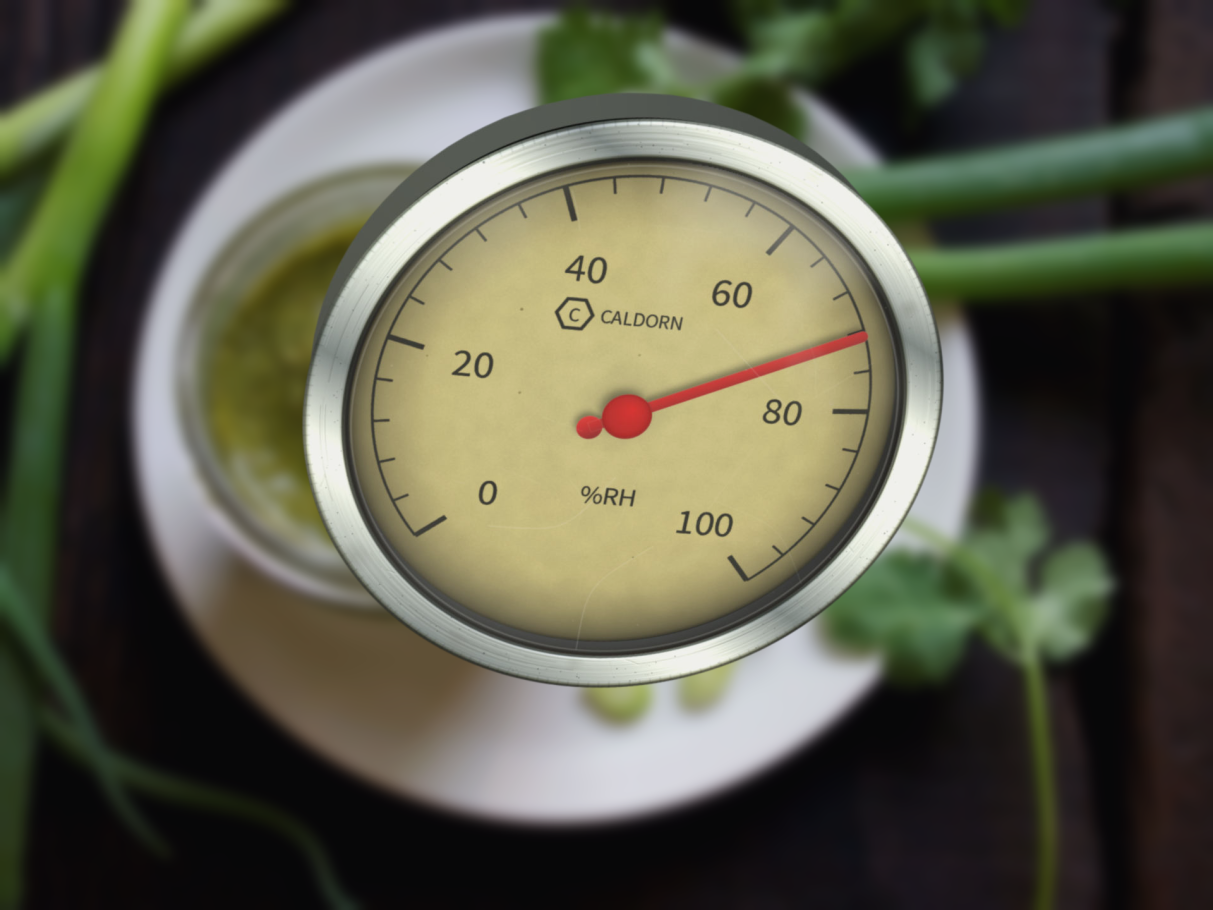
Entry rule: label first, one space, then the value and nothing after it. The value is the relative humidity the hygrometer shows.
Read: 72 %
